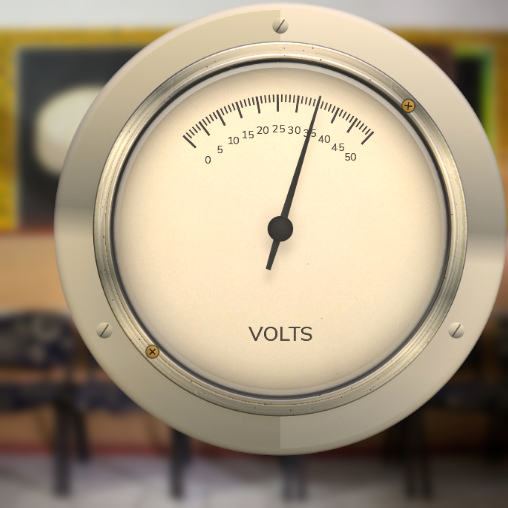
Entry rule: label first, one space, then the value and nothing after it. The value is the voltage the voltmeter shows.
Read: 35 V
